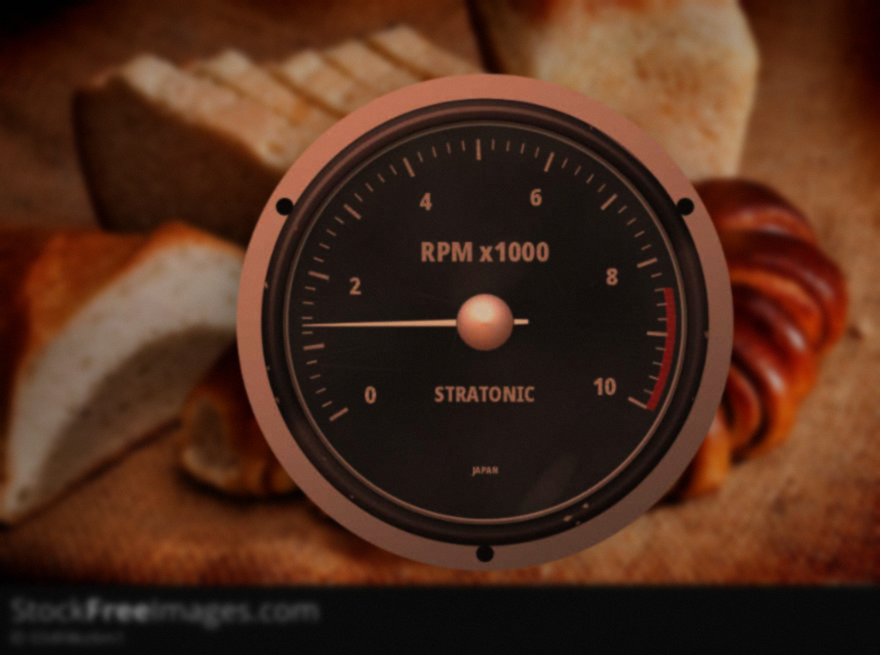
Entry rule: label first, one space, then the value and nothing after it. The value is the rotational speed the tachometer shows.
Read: 1300 rpm
